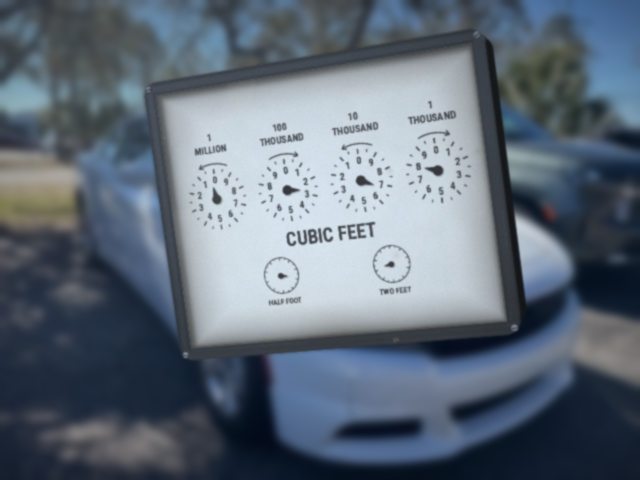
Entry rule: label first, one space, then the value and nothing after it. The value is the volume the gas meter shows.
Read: 26800 ft³
